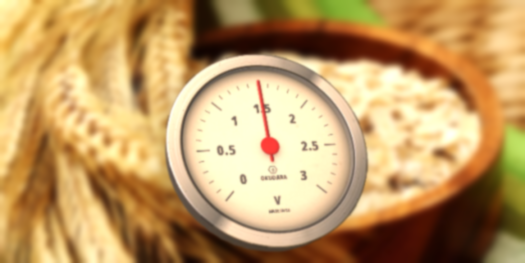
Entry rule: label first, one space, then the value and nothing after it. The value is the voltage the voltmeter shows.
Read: 1.5 V
